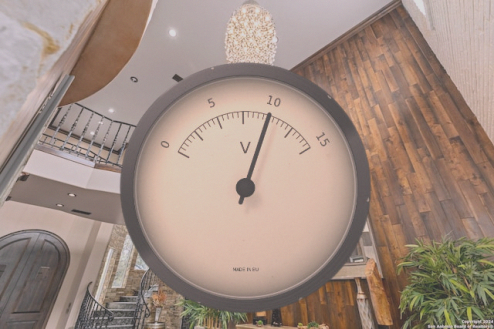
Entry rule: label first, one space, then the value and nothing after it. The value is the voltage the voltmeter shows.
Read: 10 V
